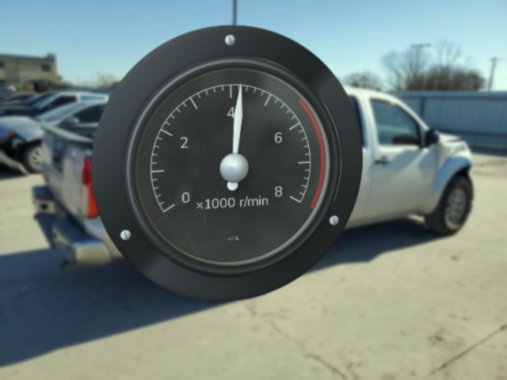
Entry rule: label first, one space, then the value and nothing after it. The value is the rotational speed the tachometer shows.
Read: 4200 rpm
